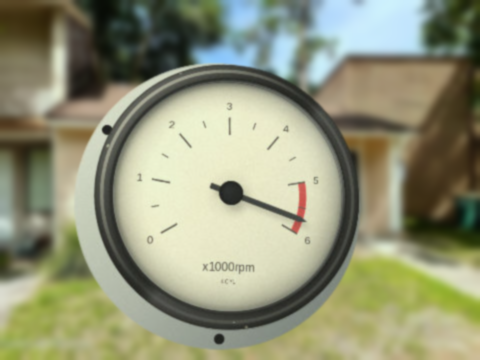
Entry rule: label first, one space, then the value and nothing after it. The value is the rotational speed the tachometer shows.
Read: 5750 rpm
